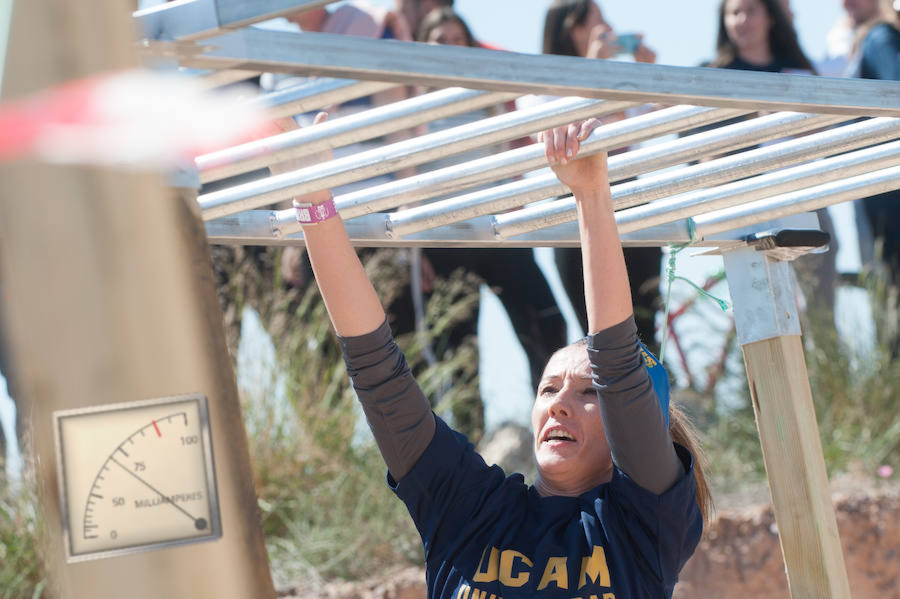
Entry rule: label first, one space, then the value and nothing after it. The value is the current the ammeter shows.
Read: 70 mA
